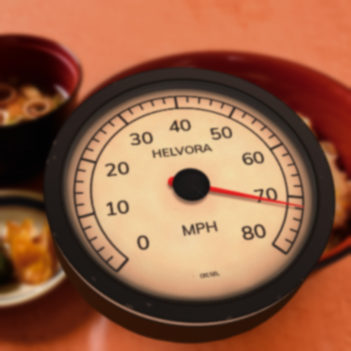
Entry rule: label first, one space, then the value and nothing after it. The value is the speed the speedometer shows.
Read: 72 mph
